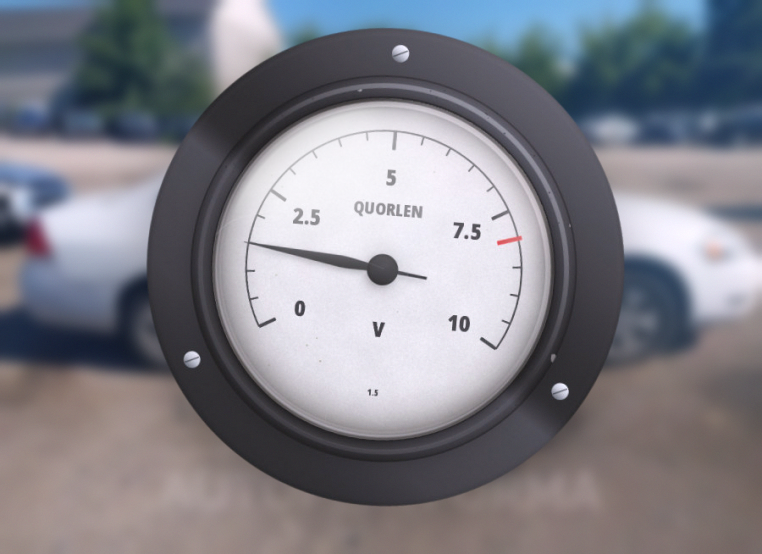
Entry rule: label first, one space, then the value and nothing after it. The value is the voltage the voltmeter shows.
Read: 1.5 V
